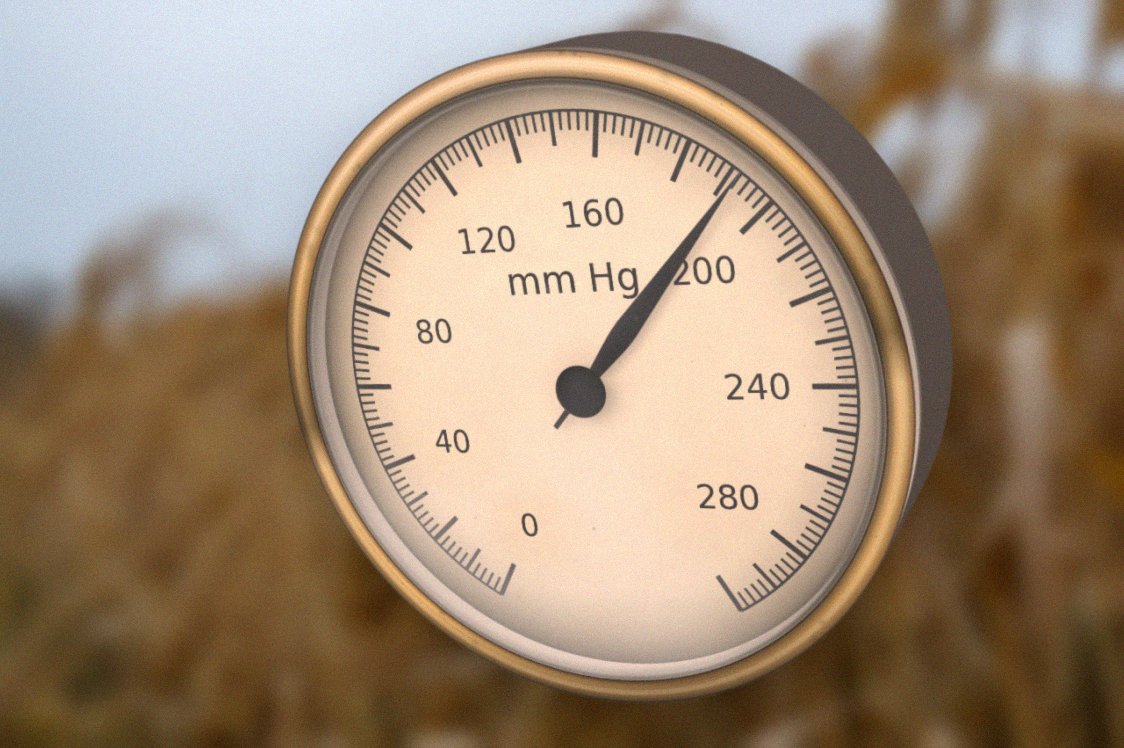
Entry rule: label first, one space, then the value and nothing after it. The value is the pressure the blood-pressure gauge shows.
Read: 192 mmHg
